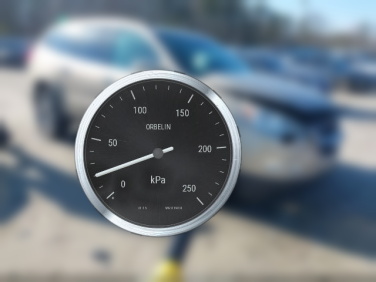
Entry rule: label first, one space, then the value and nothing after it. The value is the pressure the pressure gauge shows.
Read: 20 kPa
